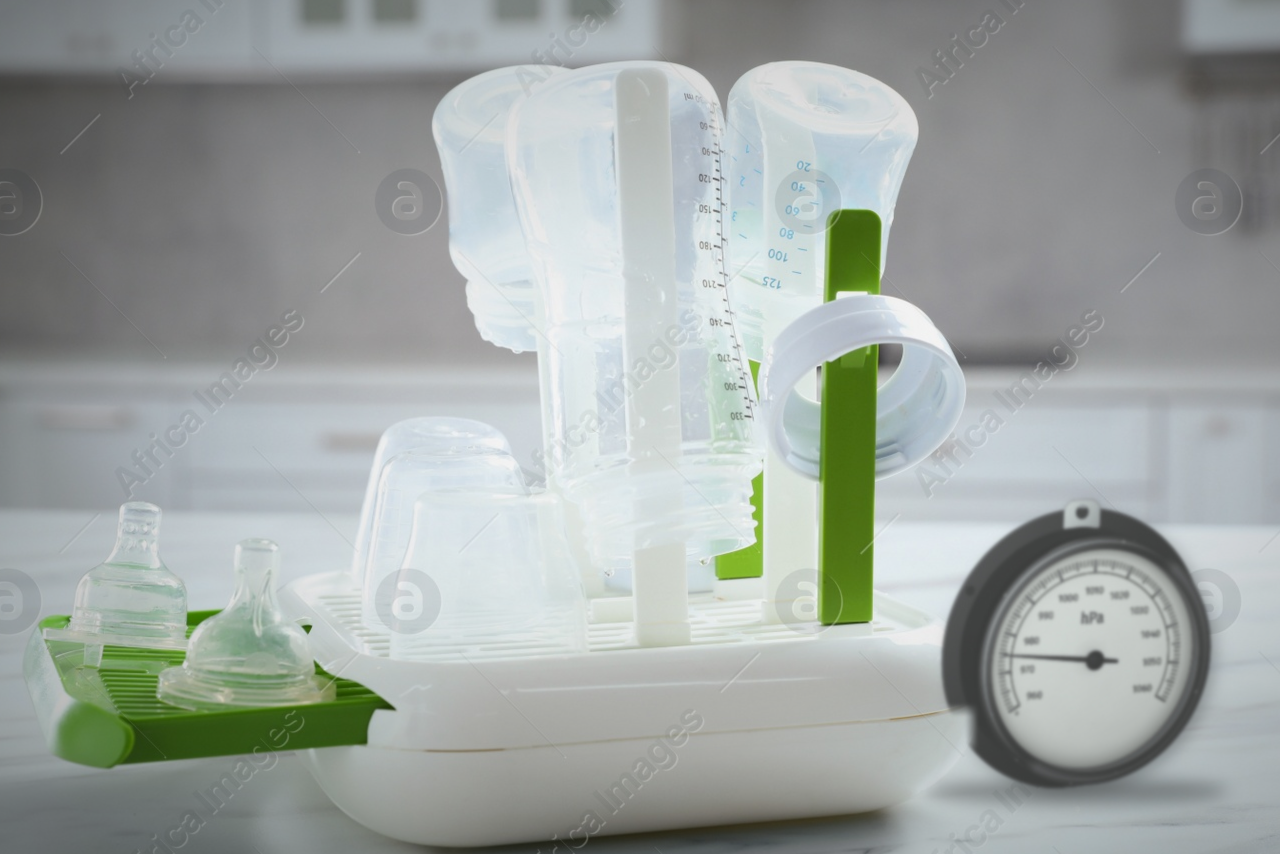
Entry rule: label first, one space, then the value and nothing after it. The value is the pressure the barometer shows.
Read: 975 hPa
